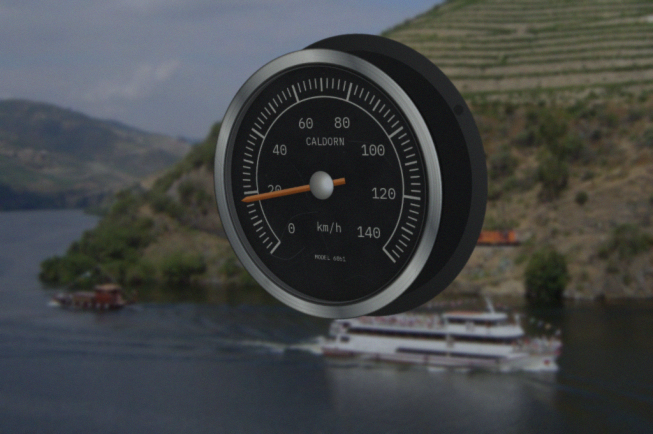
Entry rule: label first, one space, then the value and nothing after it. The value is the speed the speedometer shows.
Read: 18 km/h
